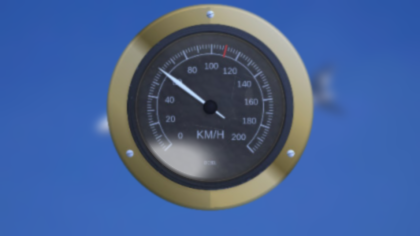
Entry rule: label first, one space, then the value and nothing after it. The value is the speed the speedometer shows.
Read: 60 km/h
